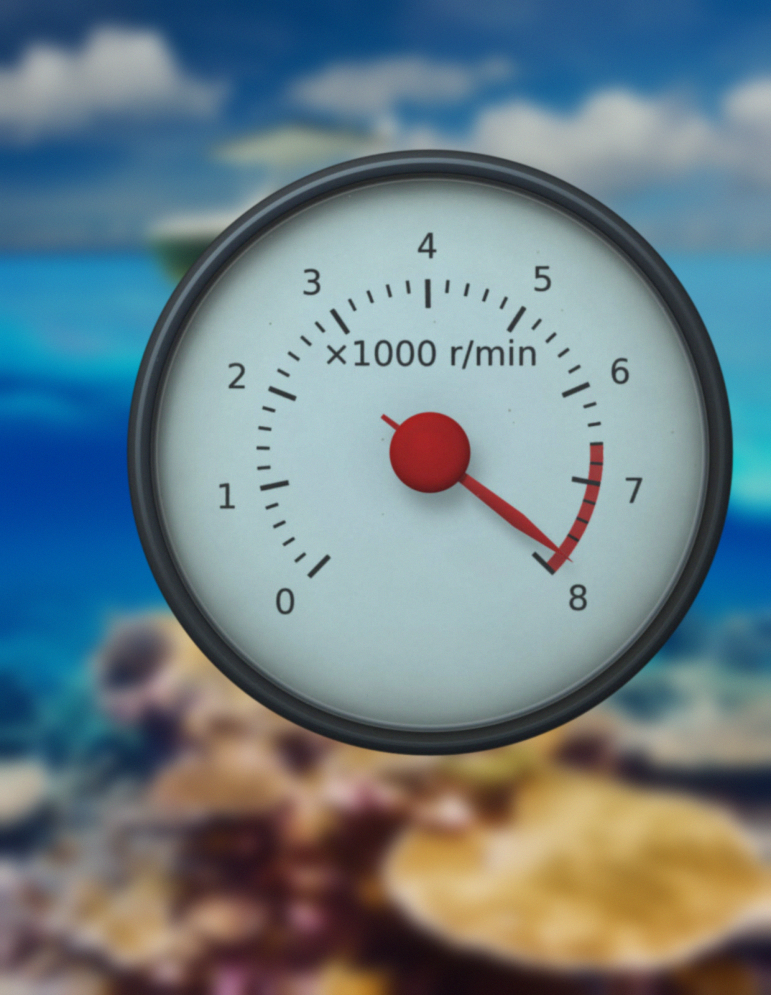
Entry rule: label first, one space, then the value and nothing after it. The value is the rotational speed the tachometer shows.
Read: 7800 rpm
